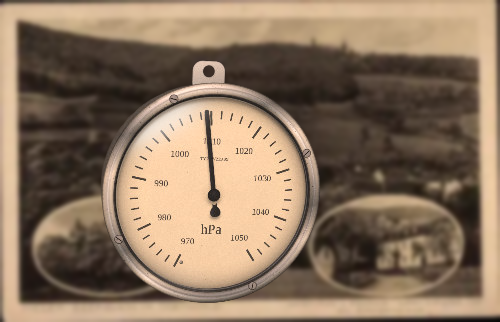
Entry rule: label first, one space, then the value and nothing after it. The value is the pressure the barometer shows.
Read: 1009 hPa
